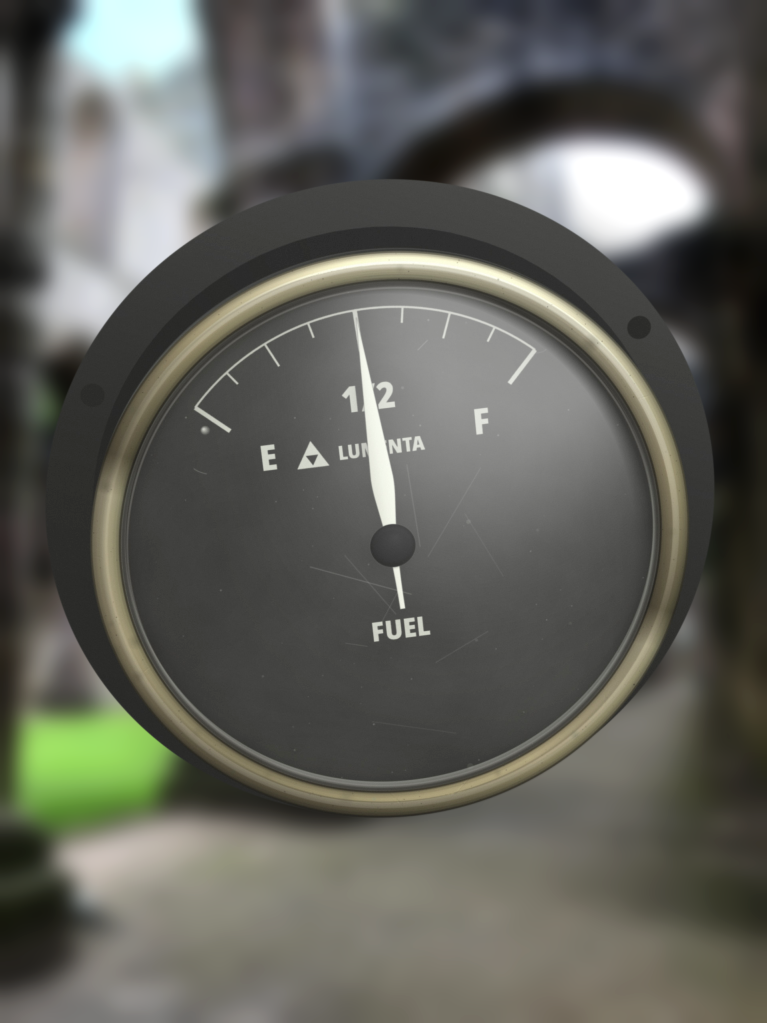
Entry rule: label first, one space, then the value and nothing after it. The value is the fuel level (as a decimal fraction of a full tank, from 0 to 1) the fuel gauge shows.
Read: 0.5
